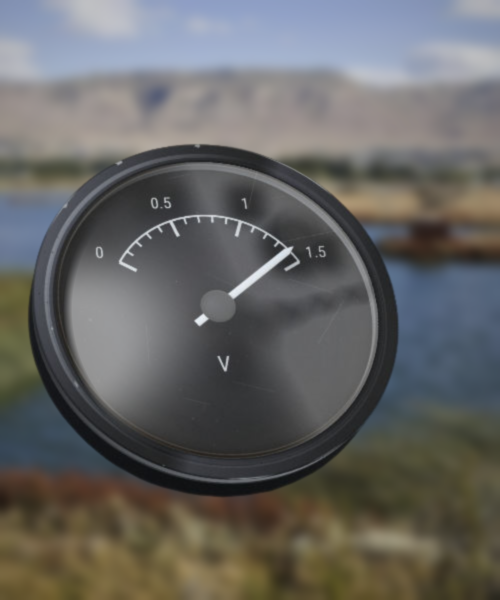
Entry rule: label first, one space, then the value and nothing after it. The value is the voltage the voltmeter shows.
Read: 1.4 V
